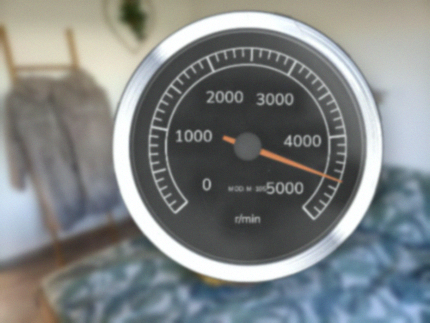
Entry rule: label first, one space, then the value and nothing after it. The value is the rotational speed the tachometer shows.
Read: 4500 rpm
